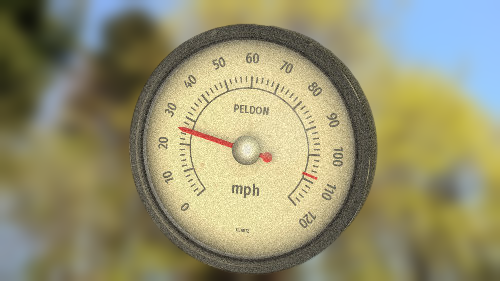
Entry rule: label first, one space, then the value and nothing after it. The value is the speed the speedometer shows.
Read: 26 mph
